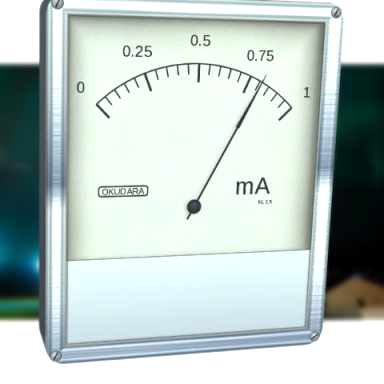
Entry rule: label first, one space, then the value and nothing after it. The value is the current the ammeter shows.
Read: 0.8 mA
